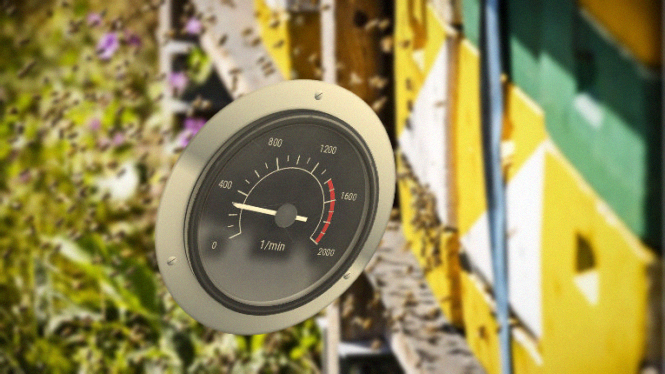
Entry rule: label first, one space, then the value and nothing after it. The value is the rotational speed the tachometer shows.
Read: 300 rpm
